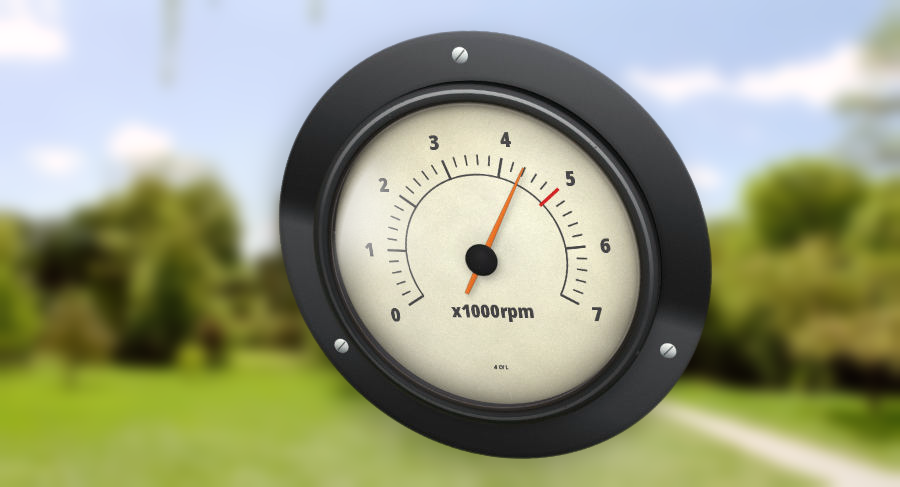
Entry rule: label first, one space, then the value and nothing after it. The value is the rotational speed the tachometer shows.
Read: 4400 rpm
